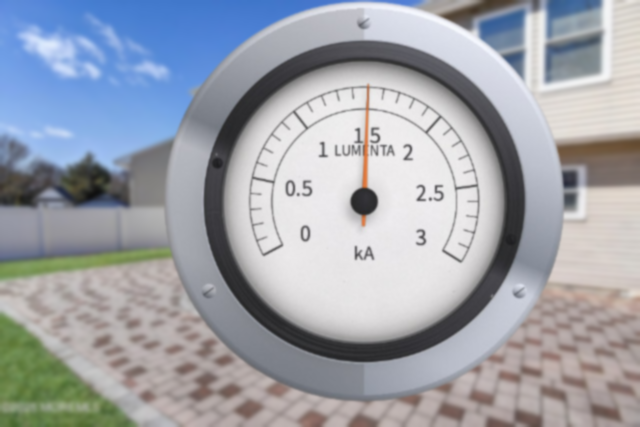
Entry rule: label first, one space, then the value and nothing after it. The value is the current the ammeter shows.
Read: 1.5 kA
